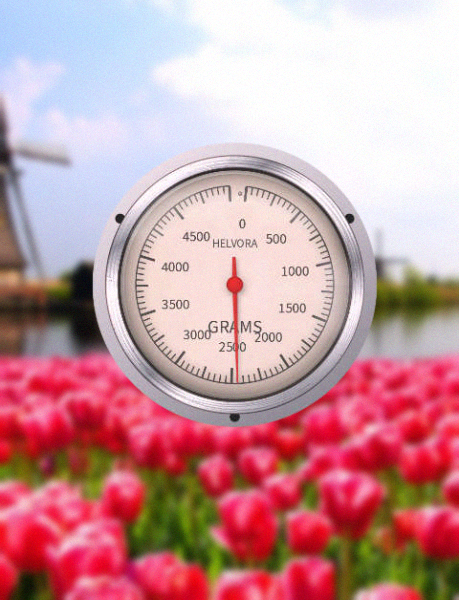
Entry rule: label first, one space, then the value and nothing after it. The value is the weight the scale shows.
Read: 2450 g
